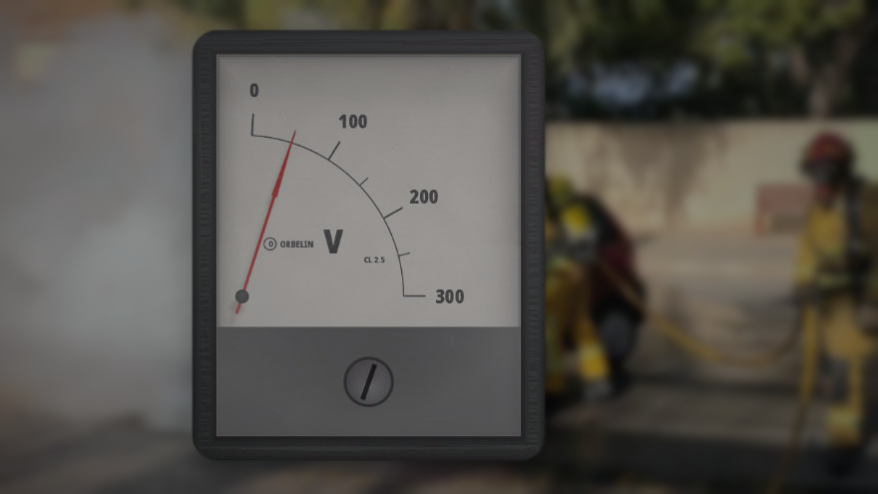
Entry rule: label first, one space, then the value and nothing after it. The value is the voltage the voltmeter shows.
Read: 50 V
